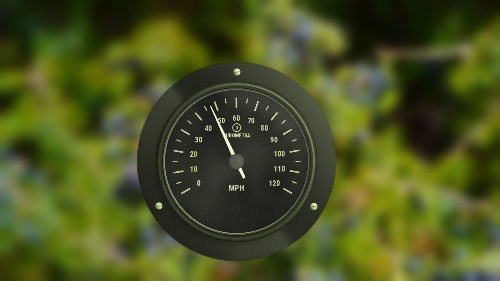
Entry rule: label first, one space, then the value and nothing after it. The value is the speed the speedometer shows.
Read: 47.5 mph
